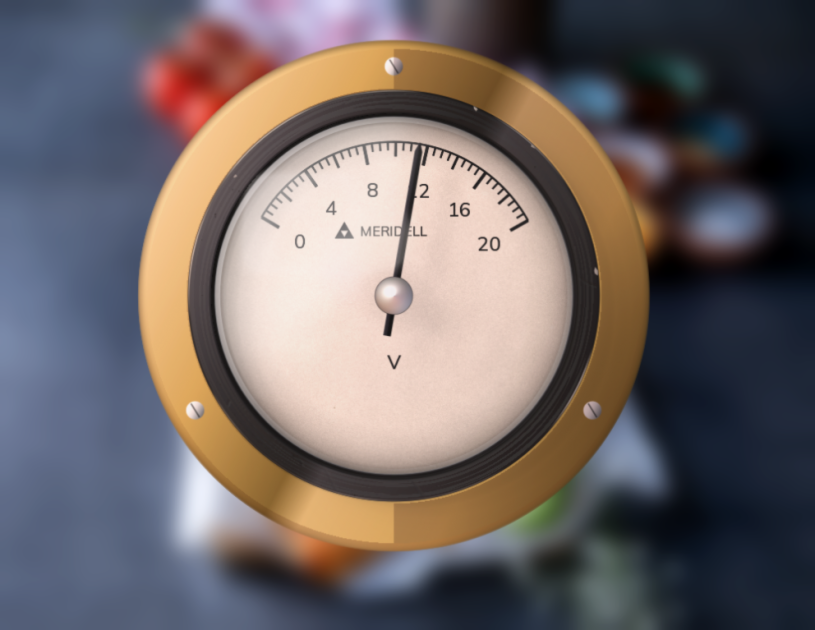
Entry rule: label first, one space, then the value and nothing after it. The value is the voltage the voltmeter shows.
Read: 11.5 V
